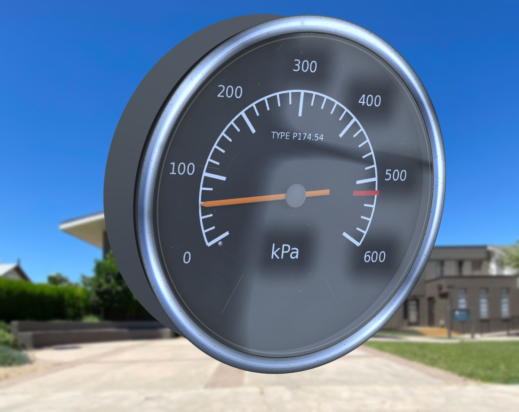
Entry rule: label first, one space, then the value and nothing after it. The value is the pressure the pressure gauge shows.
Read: 60 kPa
